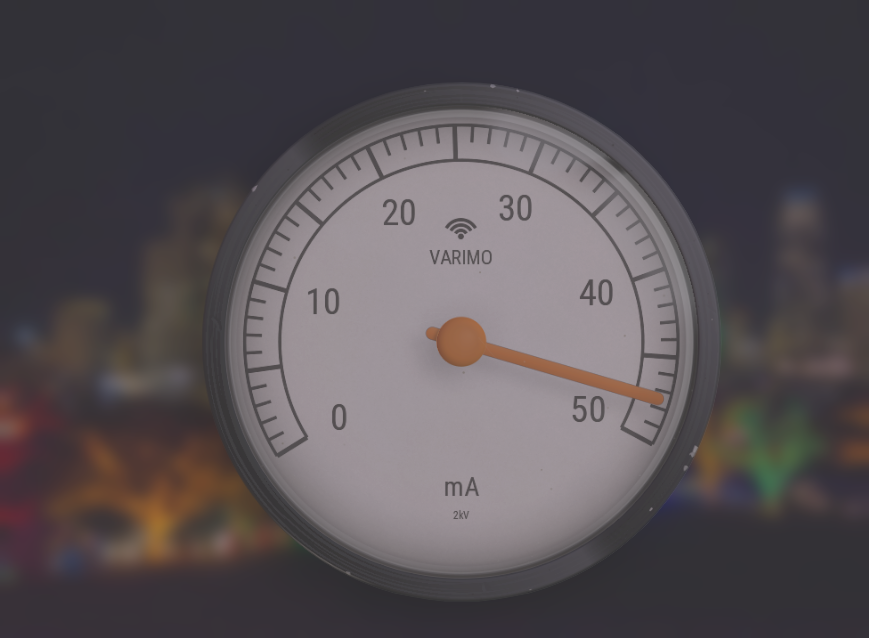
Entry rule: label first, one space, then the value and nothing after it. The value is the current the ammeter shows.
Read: 47.5 mA
